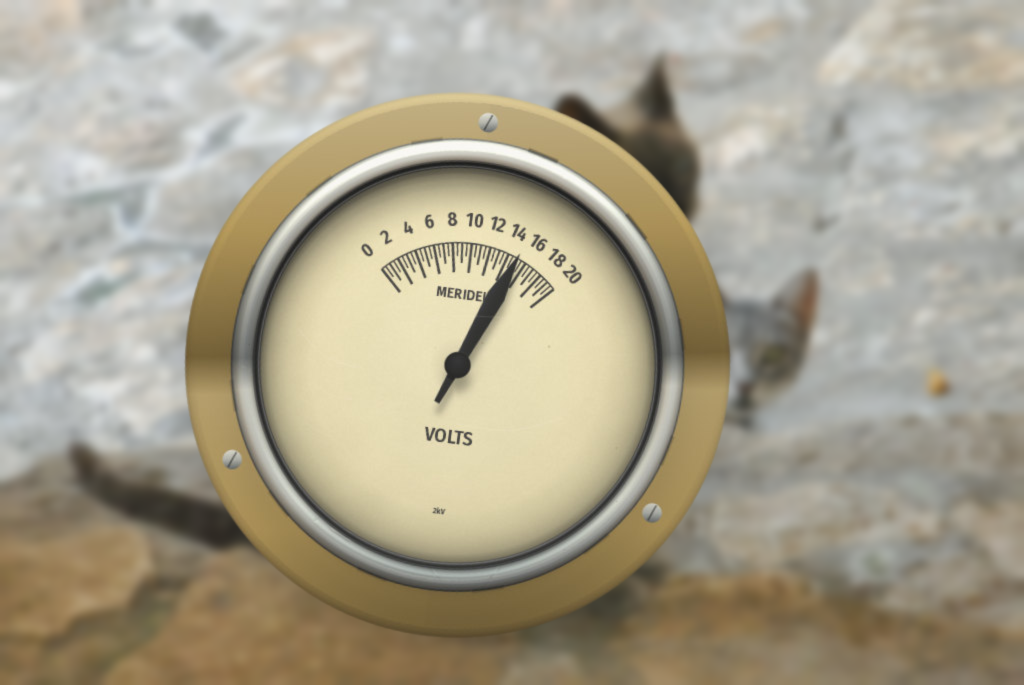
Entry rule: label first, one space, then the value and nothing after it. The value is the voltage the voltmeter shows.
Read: 15 V
